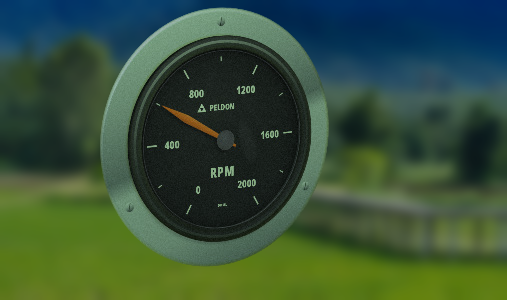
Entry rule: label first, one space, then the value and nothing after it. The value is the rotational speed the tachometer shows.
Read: 600 rpm
